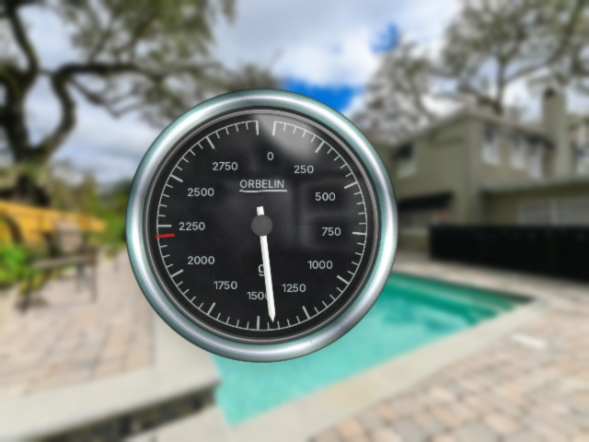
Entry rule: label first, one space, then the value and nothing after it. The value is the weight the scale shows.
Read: 1425 g
